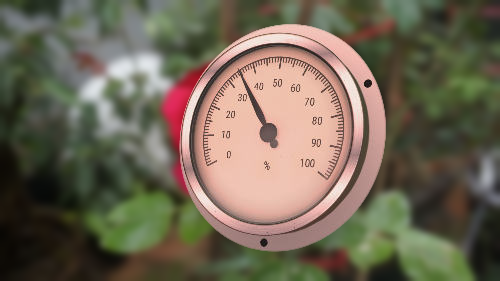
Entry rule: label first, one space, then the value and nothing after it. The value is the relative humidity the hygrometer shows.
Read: 35 %
